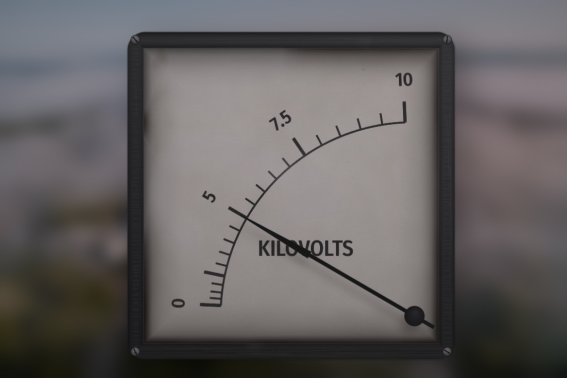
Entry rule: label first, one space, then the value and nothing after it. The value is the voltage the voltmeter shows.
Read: 5 kV
